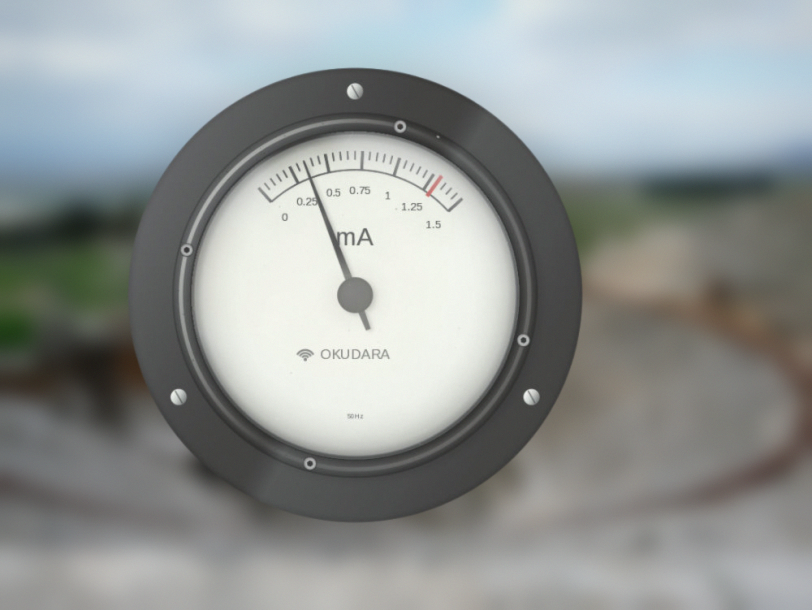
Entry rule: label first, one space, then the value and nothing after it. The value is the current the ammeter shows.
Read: 0.35 mA
